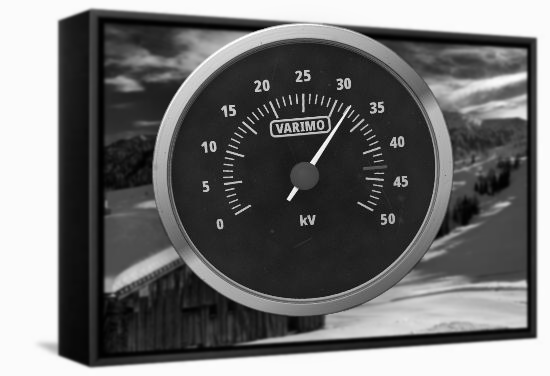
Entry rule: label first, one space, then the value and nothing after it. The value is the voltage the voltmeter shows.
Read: 32 kV
